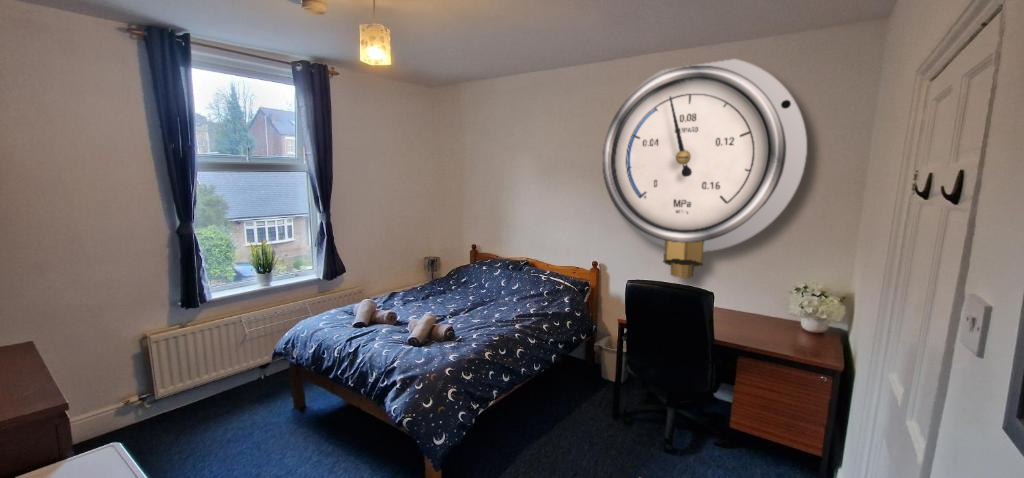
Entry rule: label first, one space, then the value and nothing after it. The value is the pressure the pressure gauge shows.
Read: 0.07 MPa
